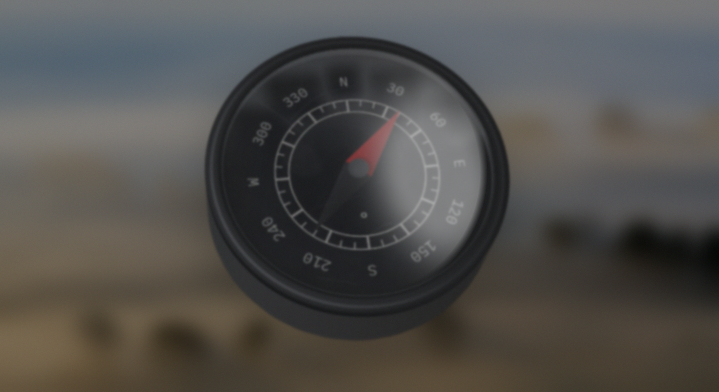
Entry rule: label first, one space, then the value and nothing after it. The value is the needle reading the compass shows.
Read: 40 °
